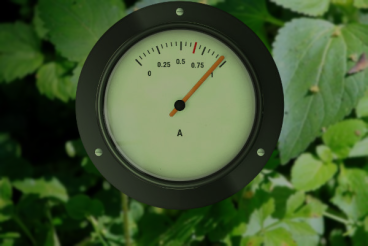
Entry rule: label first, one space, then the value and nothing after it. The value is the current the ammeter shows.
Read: 0.95 A
